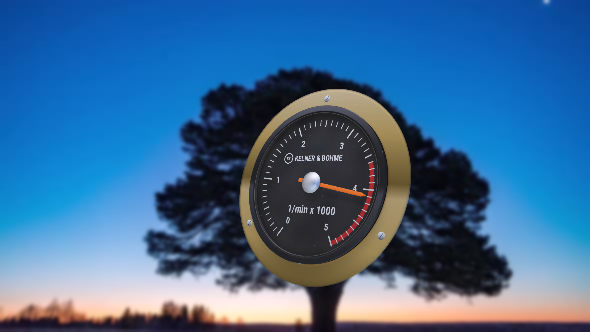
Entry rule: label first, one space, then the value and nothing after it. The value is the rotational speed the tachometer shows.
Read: 4100 rpm
